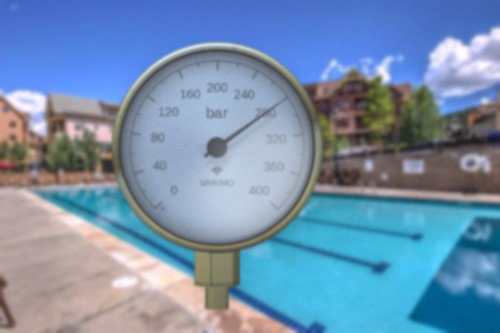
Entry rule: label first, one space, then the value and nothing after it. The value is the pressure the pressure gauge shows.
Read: 280 bar
